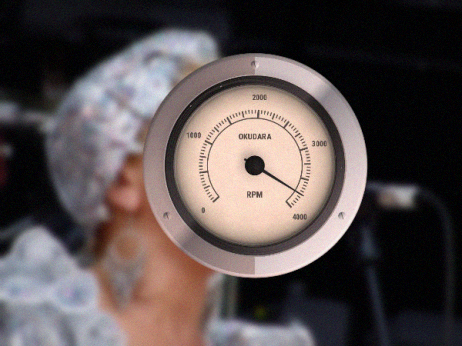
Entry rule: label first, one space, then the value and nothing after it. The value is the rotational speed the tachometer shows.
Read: 3750 rpm
